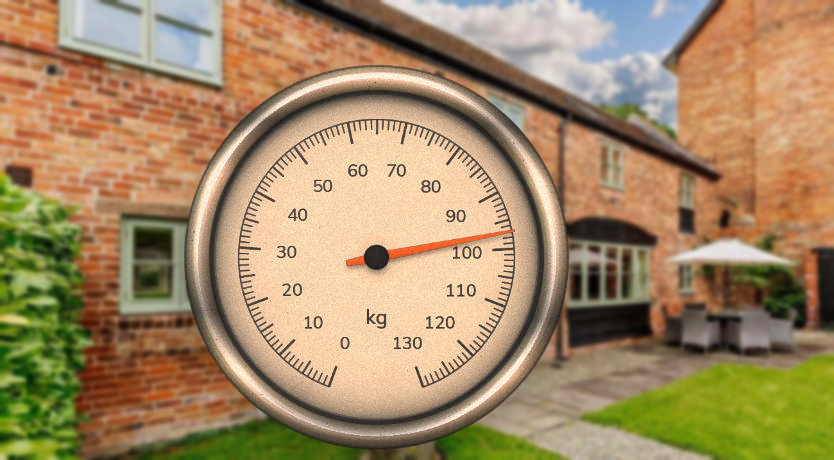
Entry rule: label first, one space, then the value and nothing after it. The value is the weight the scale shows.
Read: 97 kg
